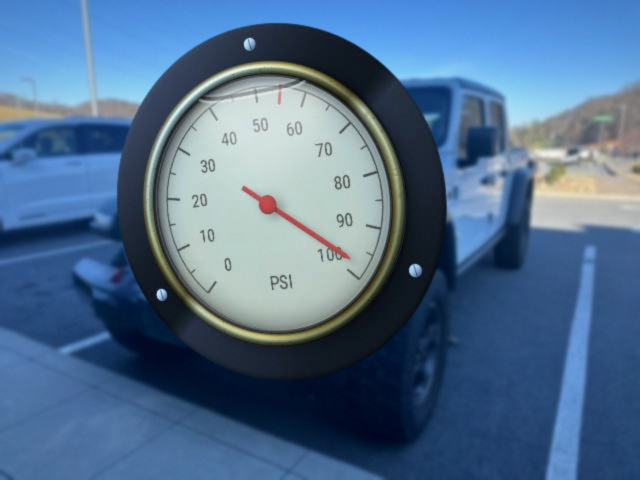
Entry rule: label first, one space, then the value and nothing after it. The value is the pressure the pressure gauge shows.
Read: 97.5 psi
